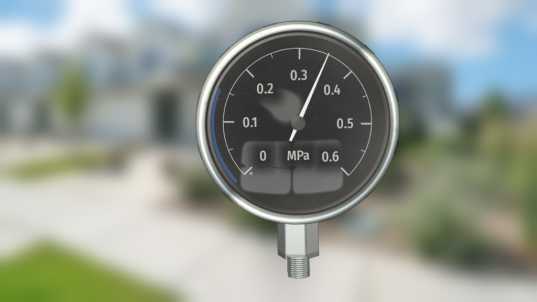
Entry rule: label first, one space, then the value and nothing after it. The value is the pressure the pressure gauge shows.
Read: 0.35 MPa
